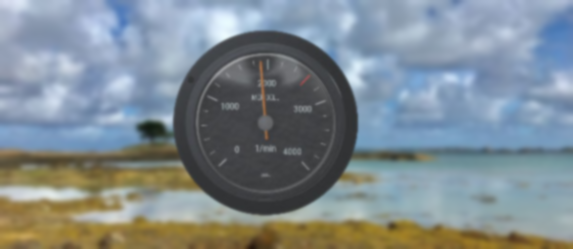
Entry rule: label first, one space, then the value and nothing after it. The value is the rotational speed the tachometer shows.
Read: 1900 rpm
